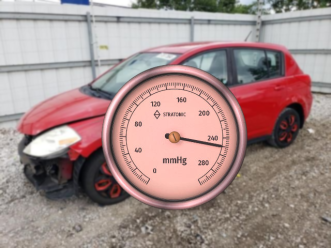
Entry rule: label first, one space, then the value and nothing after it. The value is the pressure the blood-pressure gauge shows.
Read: 250 mmHg
